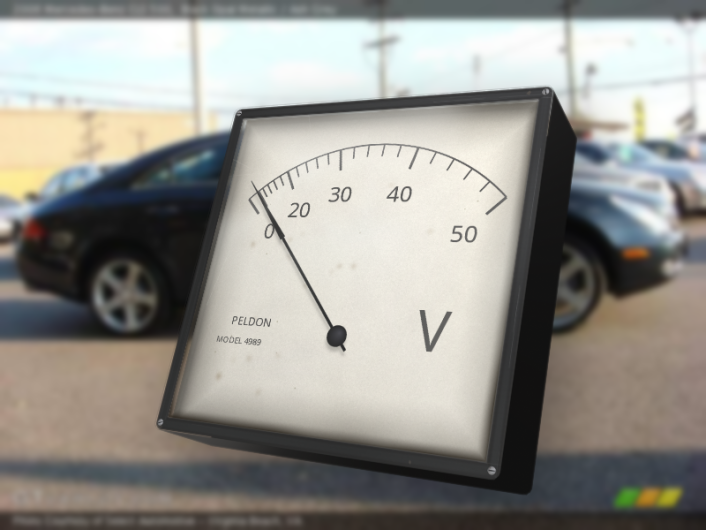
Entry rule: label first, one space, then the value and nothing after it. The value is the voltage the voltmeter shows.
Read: 10 V
